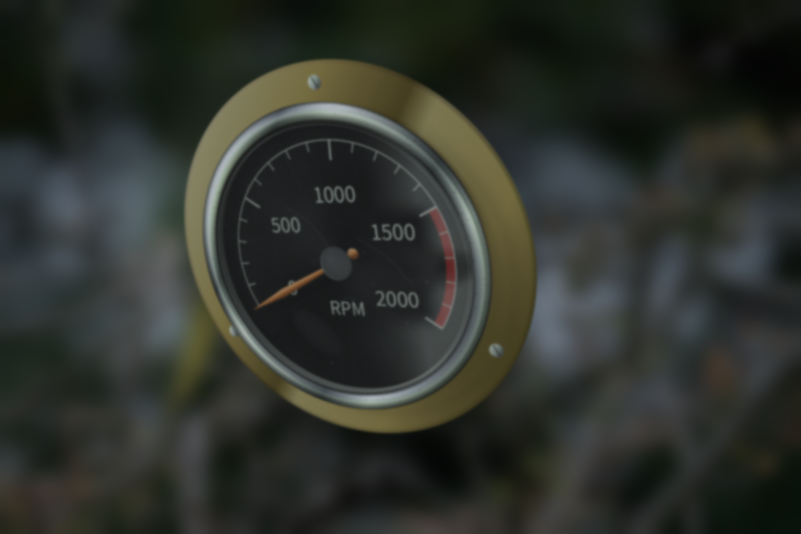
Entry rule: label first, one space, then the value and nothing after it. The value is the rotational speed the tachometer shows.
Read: 0 rpm
